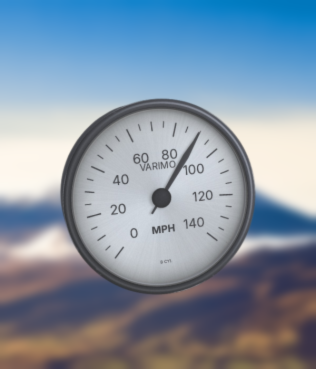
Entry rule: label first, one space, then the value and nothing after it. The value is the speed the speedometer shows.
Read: 90 mph
